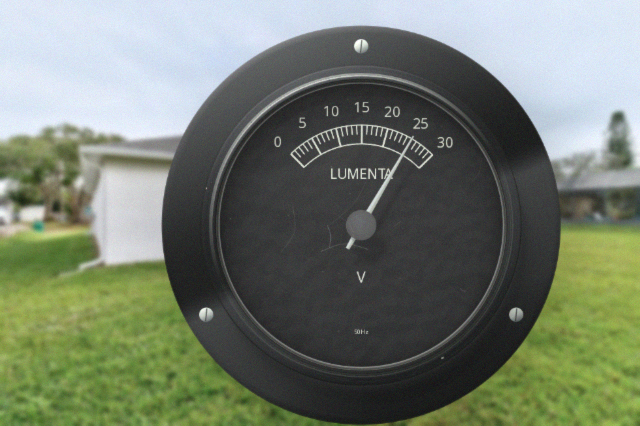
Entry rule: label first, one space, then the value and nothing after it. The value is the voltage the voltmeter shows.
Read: 25 V
